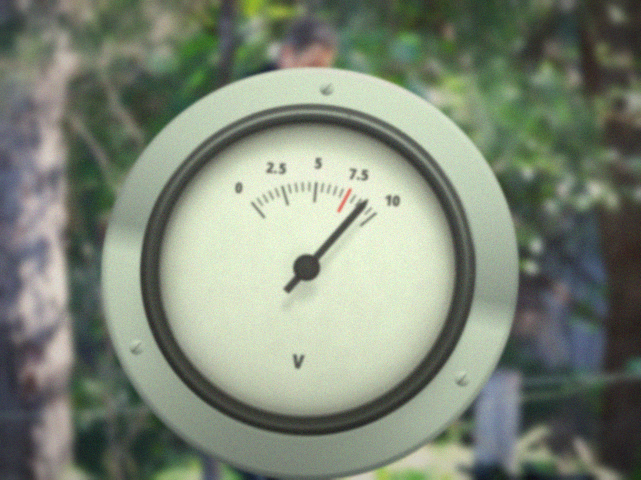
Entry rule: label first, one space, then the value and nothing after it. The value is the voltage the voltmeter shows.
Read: 9 V
